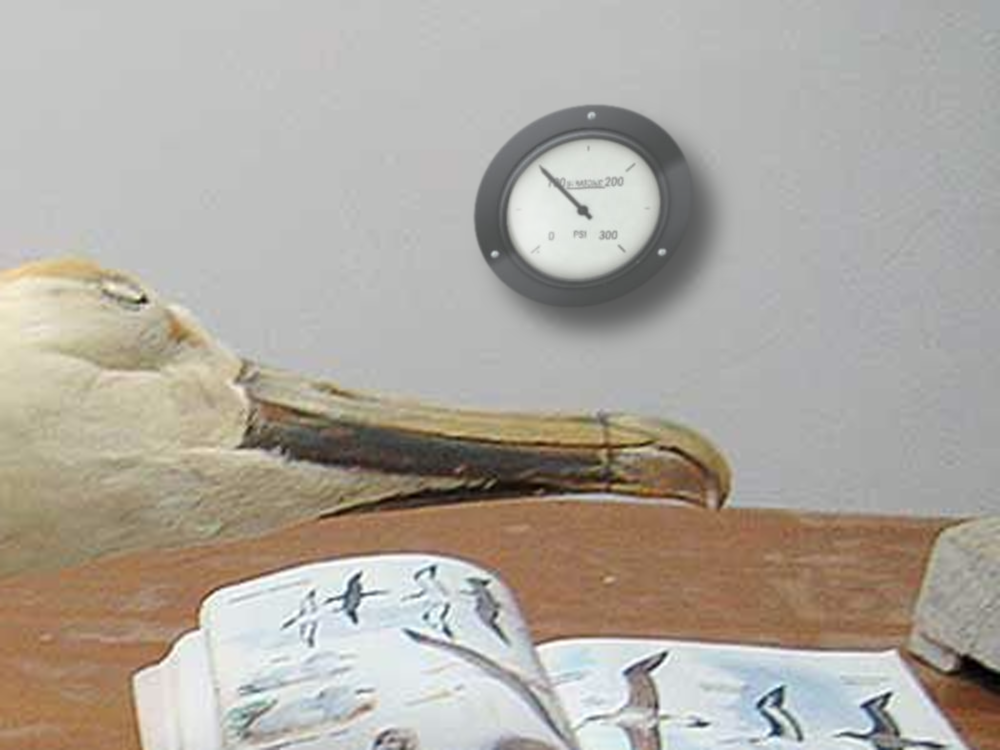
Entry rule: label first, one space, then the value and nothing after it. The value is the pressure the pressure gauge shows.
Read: 100 psi
